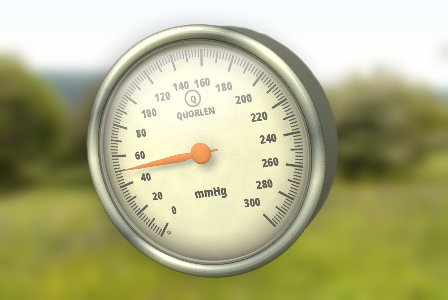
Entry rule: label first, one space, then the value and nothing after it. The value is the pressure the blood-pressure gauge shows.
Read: 50 mmHg
